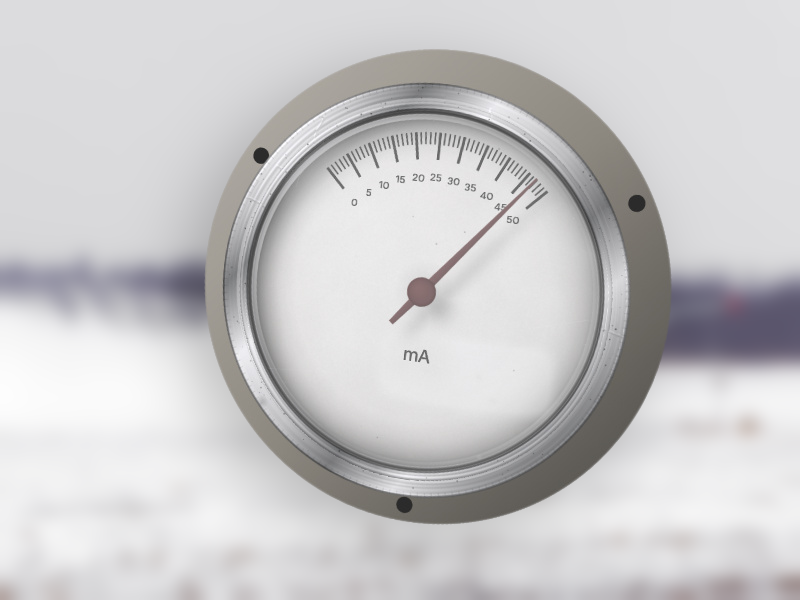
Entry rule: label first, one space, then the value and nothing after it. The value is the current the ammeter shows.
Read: 47 mA
